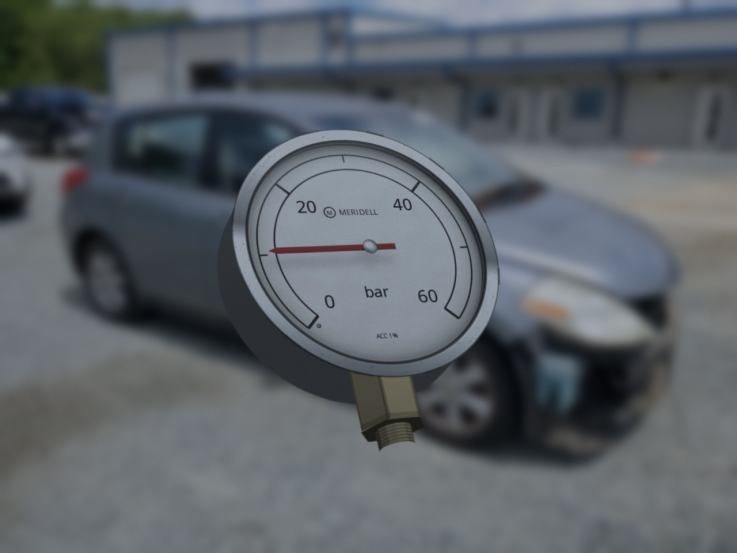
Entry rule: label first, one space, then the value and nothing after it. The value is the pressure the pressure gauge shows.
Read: 10 bar
